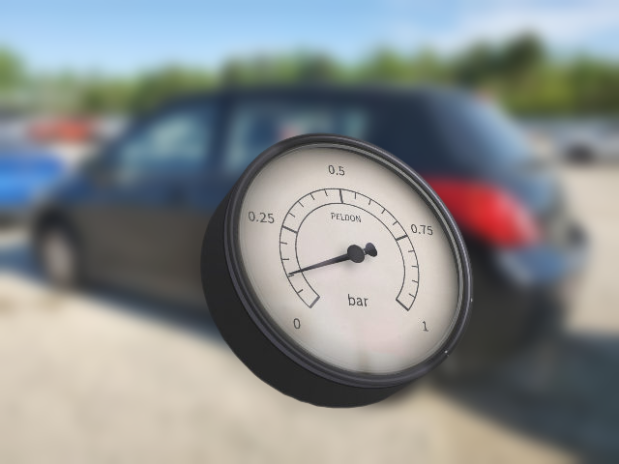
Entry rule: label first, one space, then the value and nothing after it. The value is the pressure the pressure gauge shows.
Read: 0.1 bar
